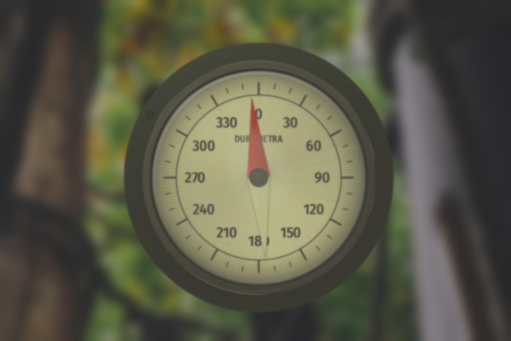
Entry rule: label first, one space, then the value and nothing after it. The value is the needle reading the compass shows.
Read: 355 °
